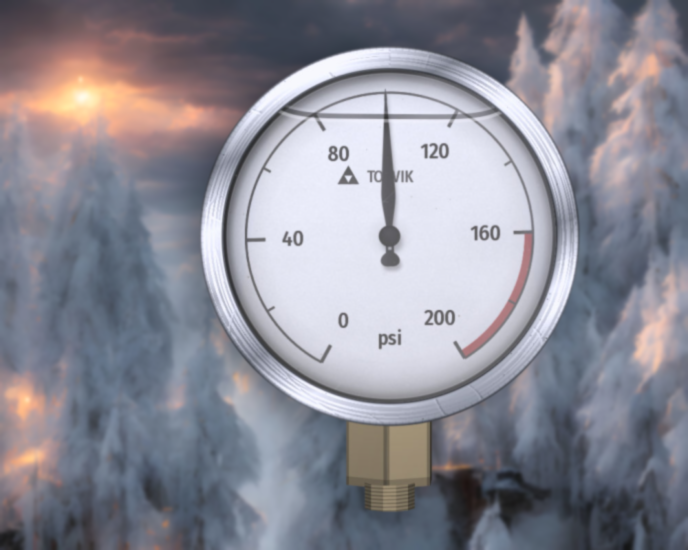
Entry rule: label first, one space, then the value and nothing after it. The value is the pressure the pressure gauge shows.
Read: 100 psi
